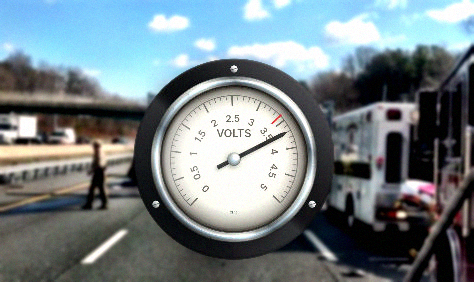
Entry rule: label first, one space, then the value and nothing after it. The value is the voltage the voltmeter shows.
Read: 3.7 V
